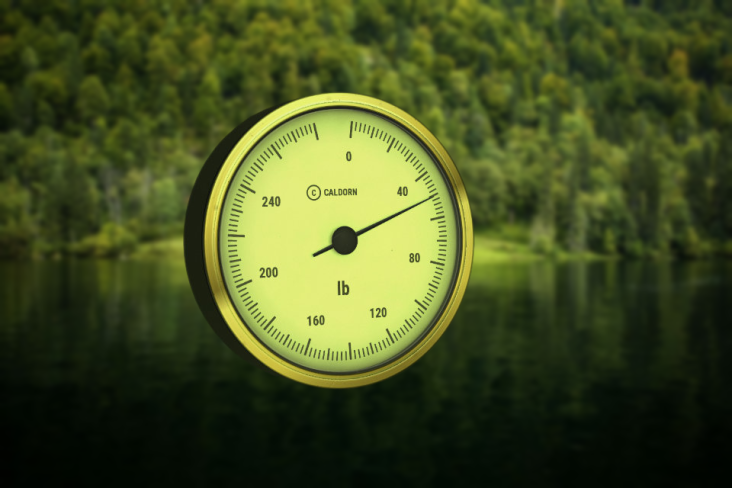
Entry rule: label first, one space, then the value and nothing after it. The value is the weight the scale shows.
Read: 50 lb
